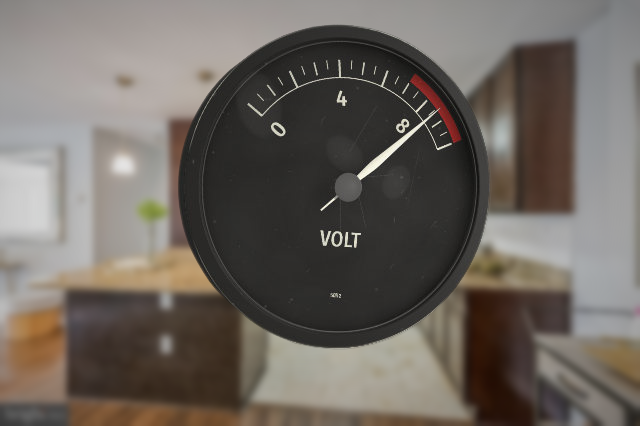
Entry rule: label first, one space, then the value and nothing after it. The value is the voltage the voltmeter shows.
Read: 8.5 V
